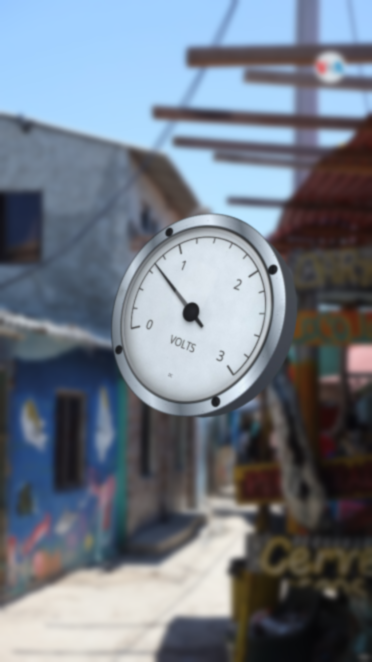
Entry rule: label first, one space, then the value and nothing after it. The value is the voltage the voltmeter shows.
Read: 0.7 V
